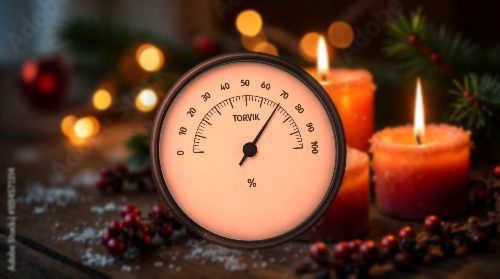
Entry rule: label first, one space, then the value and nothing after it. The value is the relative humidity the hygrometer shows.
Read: 70 %
